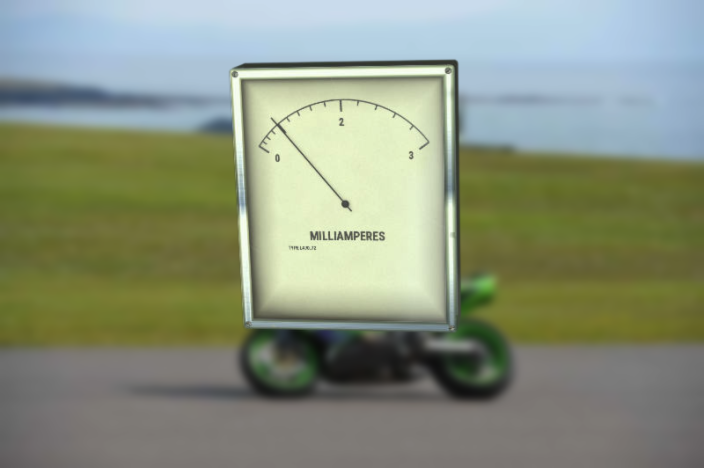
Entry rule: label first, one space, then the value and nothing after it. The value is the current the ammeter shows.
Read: 1 mA
